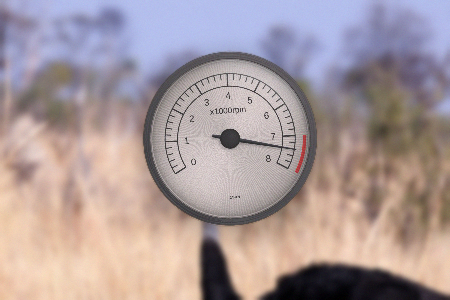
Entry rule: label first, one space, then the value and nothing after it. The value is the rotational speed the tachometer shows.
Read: 7400 rpm
